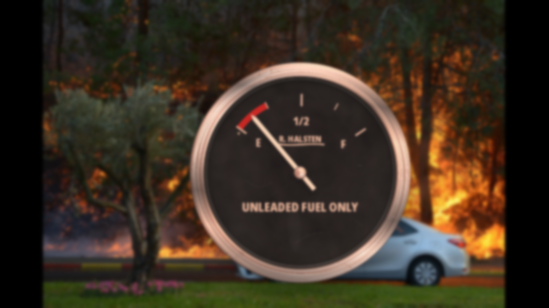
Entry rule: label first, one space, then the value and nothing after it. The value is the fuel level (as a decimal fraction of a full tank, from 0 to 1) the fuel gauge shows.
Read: 0.125
